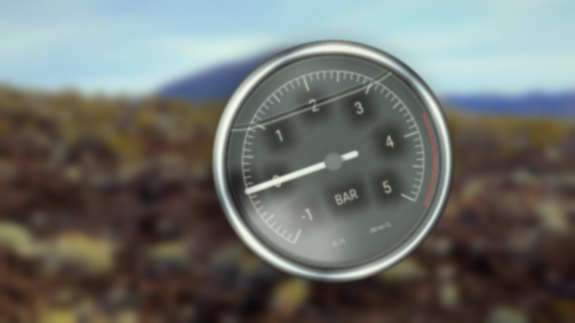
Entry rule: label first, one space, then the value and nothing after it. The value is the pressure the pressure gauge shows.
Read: 0 bar
